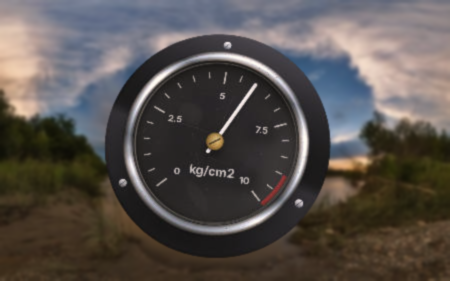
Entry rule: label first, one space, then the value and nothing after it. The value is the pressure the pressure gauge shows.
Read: 6 kg/cm²
